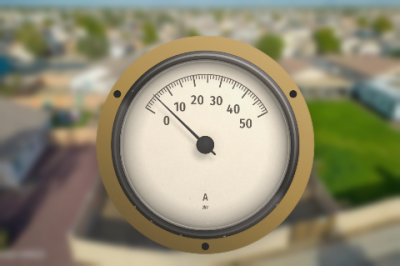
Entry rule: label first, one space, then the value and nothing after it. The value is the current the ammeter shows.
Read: 5 A
